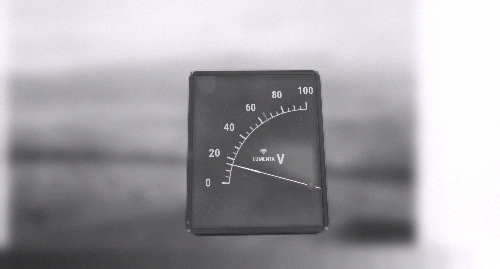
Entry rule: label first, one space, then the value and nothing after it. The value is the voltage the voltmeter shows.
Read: 15 V
